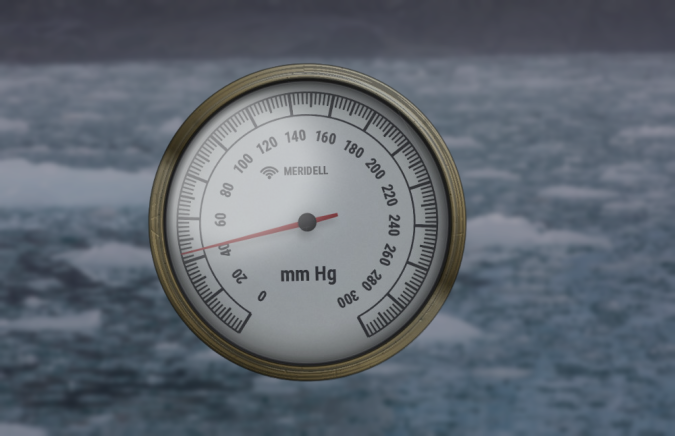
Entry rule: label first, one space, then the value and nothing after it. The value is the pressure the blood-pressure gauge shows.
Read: 44 mmHg
